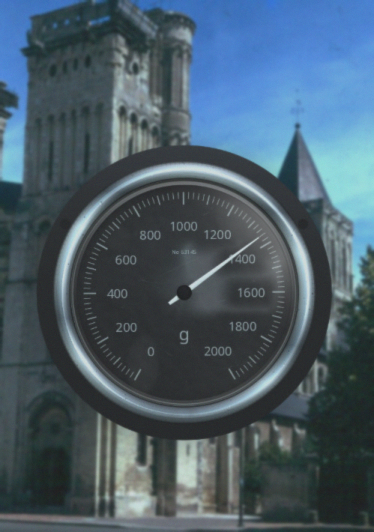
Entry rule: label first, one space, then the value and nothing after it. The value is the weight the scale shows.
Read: 1360 g
